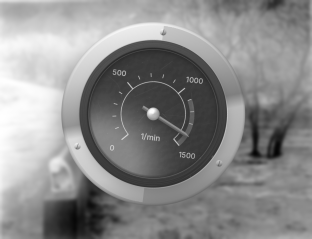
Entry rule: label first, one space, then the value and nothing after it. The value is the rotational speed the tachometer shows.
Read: 1400 rpm
